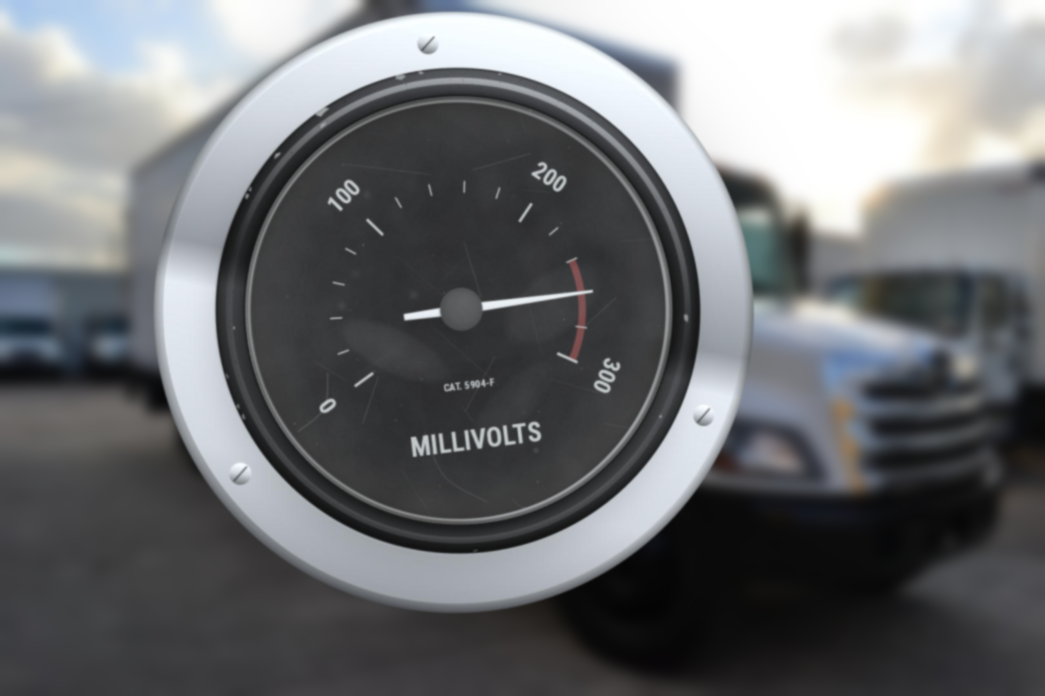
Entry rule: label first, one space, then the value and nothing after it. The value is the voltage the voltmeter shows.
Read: 260 mV
